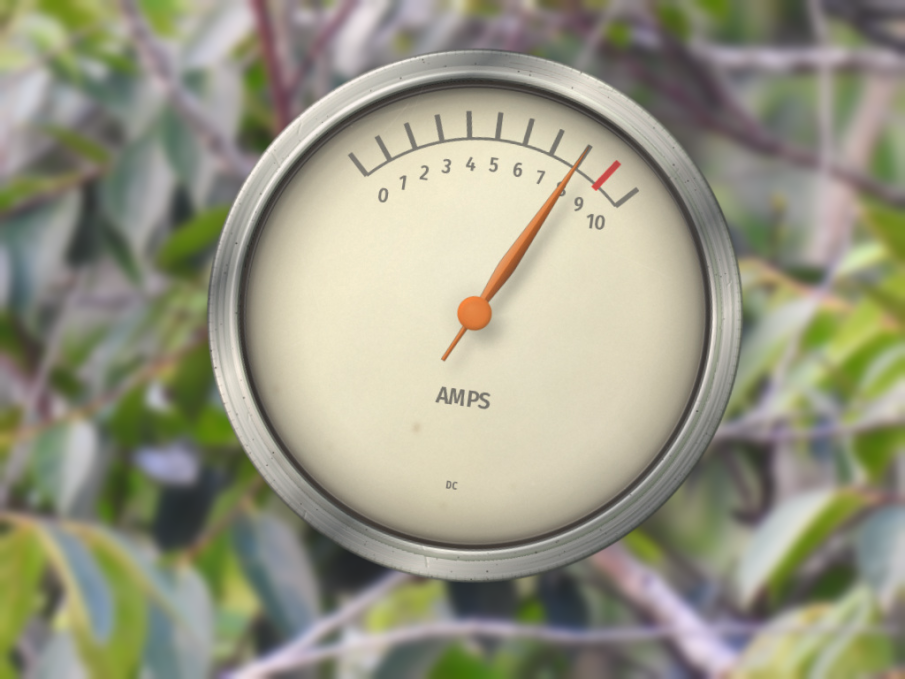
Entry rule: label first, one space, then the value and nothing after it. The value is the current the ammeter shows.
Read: 8 A
